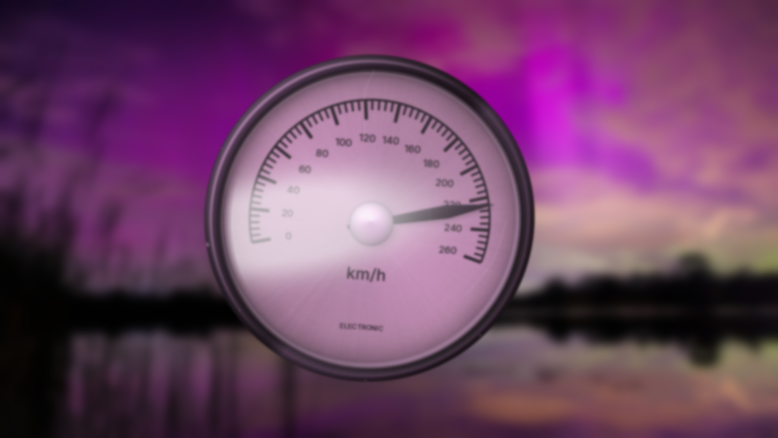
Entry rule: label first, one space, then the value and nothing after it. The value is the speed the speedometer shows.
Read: 224 km/h
